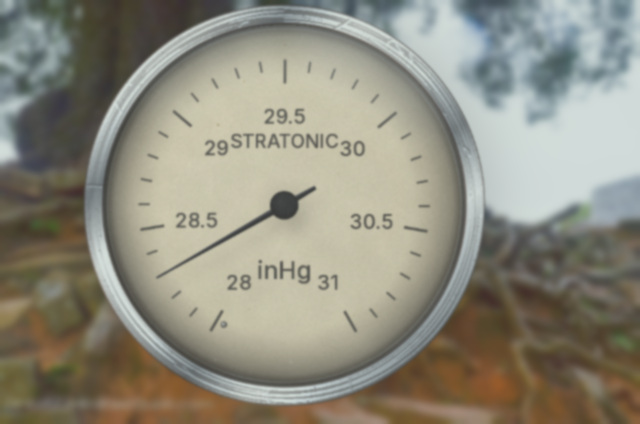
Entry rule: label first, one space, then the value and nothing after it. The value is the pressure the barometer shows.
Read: 28.3 inHg
